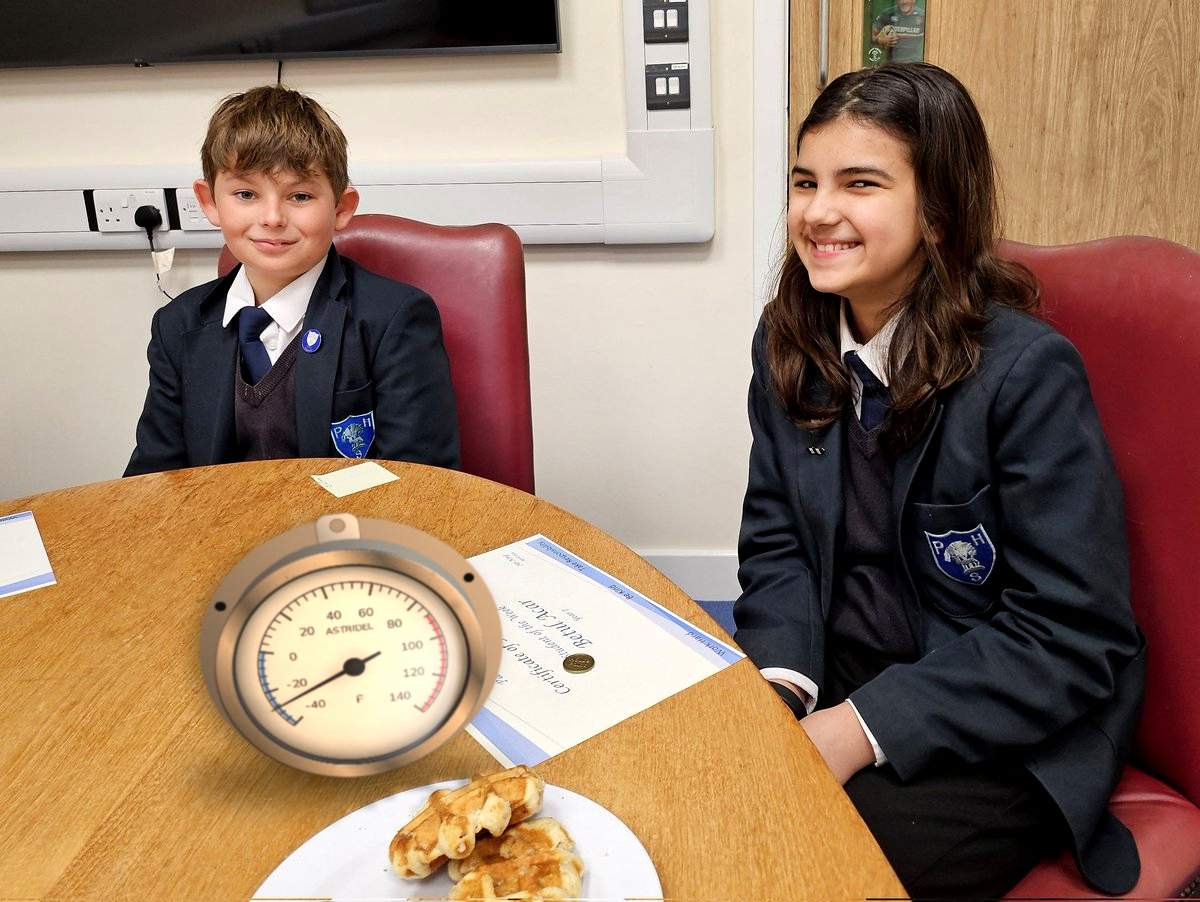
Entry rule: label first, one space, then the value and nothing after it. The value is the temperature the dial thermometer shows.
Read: -28 °F
